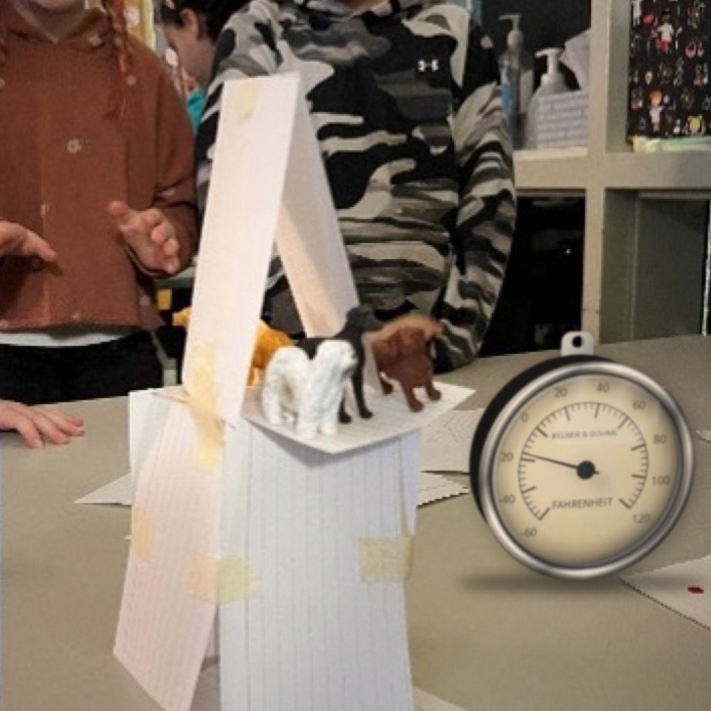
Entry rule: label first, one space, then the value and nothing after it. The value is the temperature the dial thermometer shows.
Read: -16 °F
